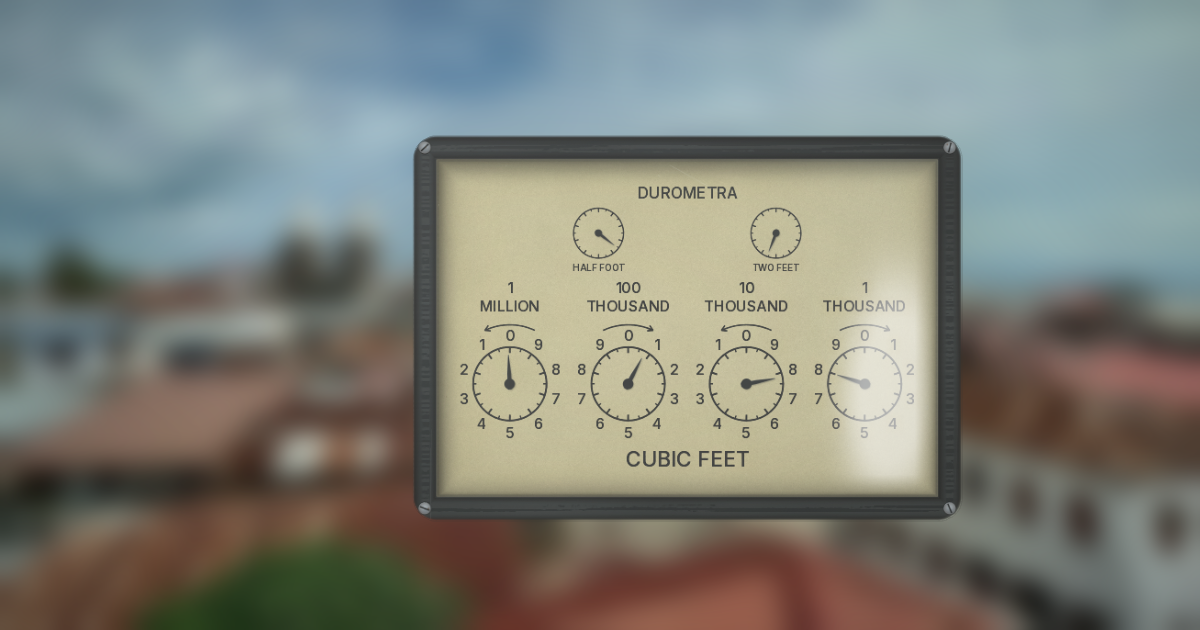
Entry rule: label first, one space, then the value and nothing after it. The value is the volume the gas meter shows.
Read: 7800 ft³
